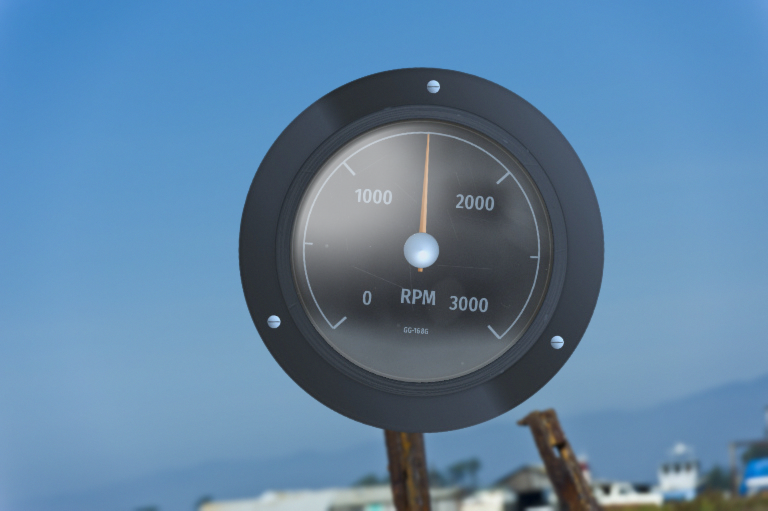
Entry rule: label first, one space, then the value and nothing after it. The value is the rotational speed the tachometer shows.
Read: 1500 rpm
